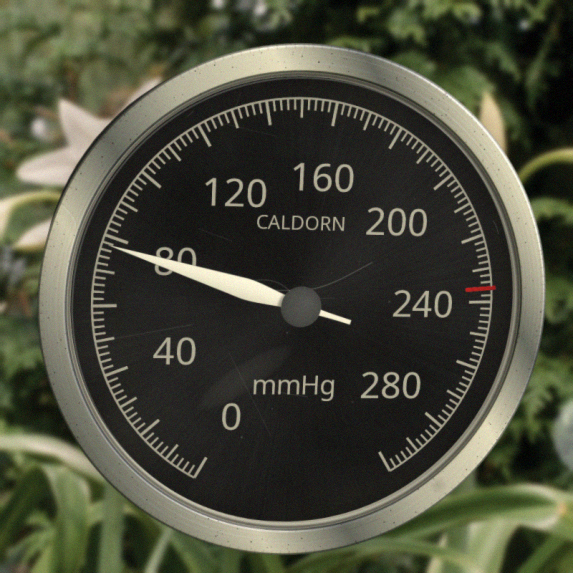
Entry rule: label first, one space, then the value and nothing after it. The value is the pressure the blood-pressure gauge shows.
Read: 78 mmHg
